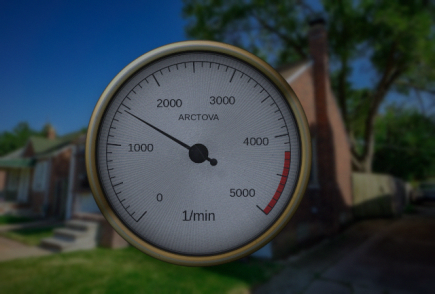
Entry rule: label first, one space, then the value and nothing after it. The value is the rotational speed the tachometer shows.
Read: 1450 rpm
